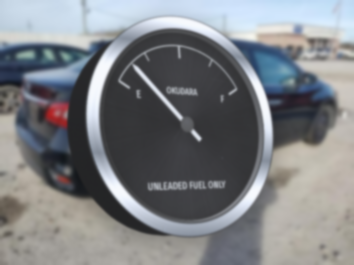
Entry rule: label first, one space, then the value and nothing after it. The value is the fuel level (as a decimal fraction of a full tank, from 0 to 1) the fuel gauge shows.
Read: 0.125
